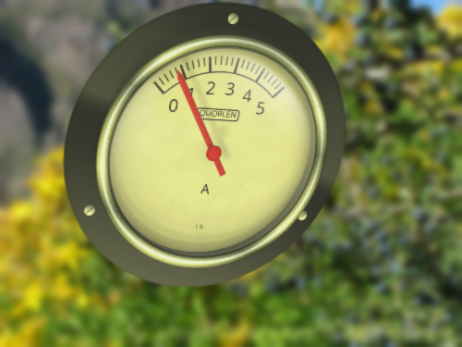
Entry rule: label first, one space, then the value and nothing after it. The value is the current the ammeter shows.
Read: 0.8 A
